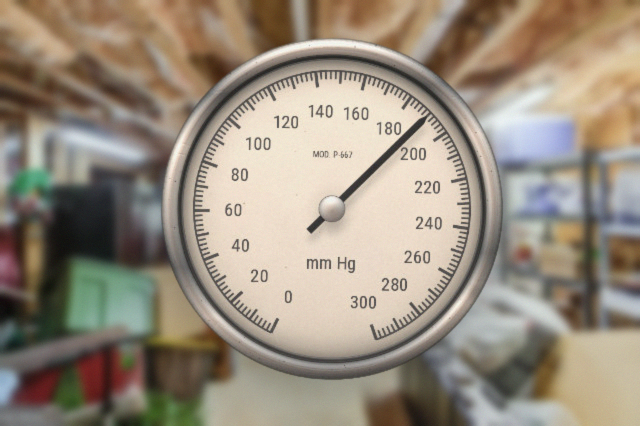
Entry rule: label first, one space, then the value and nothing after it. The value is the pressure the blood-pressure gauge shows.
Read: 190 mmHg
